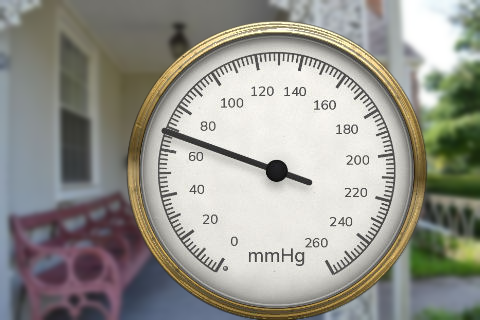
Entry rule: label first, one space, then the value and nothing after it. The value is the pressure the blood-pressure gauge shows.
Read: 68 mmHg
